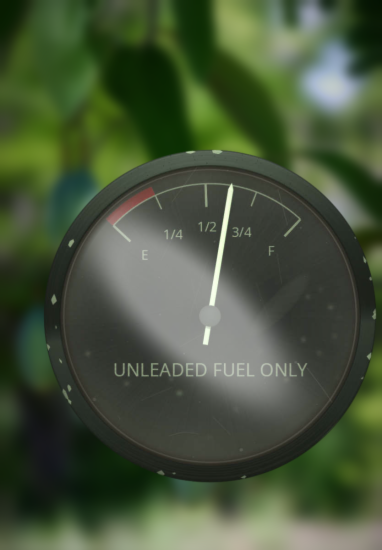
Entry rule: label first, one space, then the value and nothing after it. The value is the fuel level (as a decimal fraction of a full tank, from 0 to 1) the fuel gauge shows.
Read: 0.625
